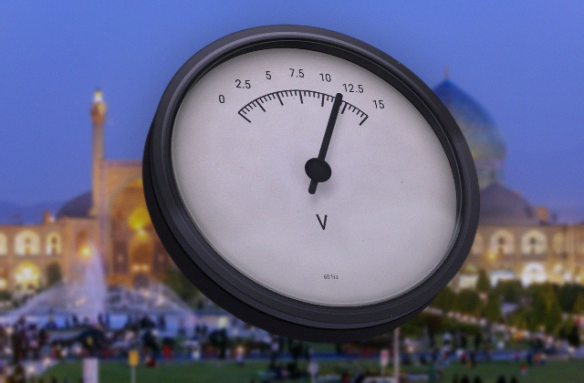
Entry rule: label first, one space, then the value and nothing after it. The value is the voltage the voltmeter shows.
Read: 11.5 V
